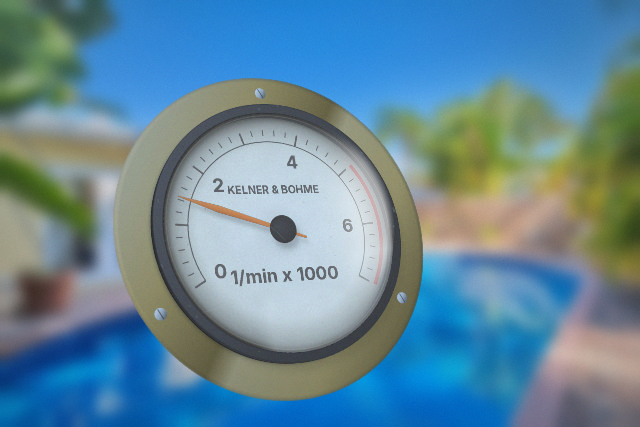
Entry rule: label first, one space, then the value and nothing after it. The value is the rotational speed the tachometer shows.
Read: 1400 rpm
